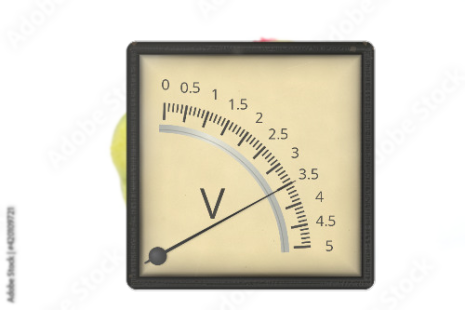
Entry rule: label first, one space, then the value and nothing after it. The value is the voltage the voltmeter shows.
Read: 3.5 V
